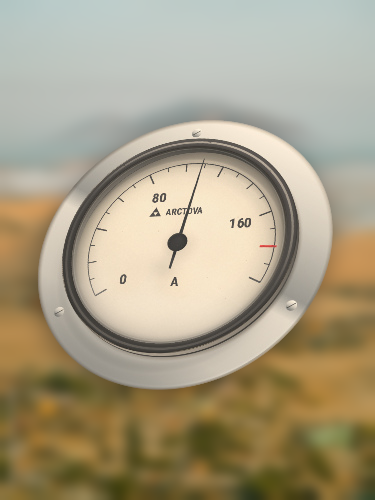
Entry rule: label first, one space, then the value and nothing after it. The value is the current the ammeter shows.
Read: 110 A
